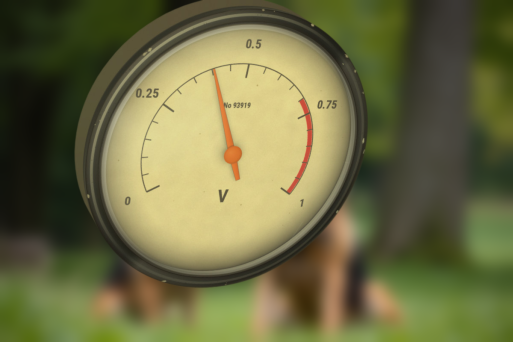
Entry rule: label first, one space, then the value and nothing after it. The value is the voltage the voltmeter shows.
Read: 0.4 V
